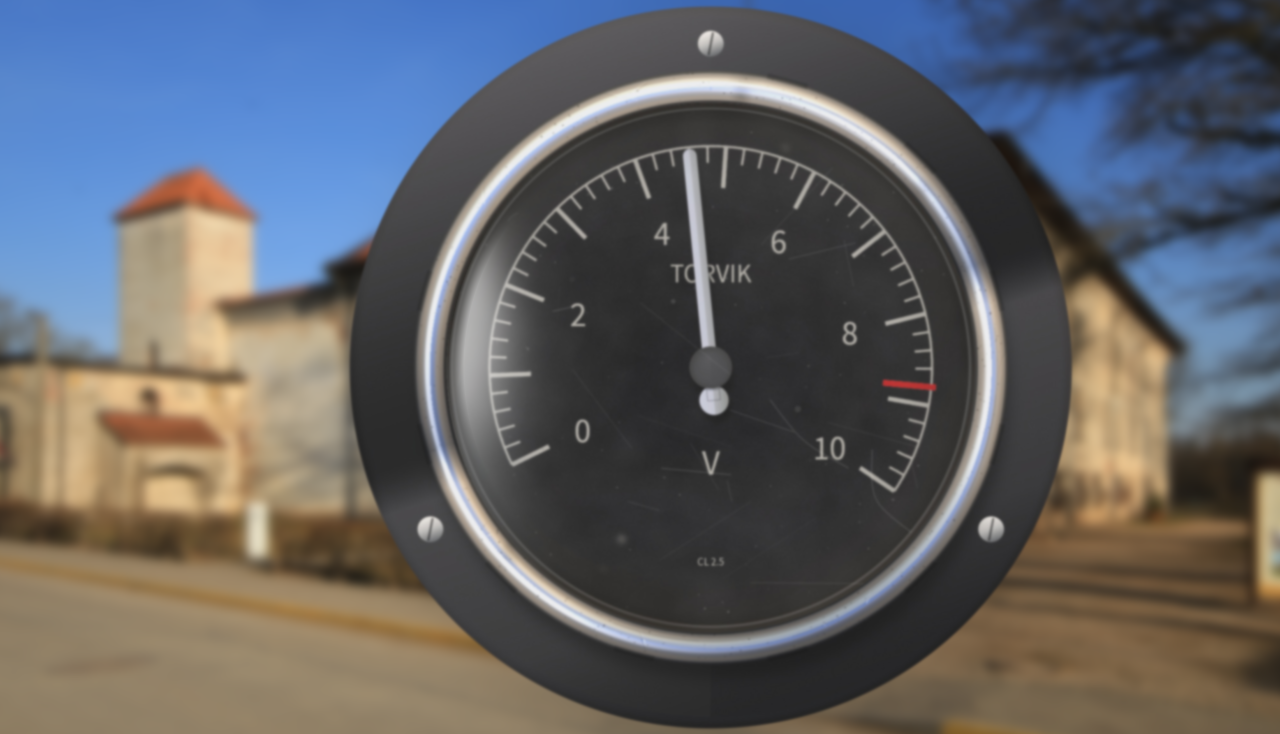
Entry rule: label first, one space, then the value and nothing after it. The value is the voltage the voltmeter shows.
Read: 4.6 V
